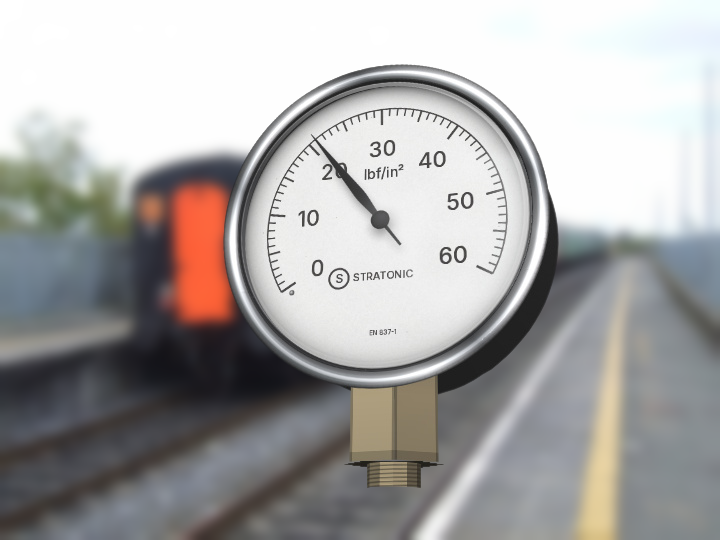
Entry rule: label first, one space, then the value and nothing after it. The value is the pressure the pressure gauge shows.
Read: 21 psi
